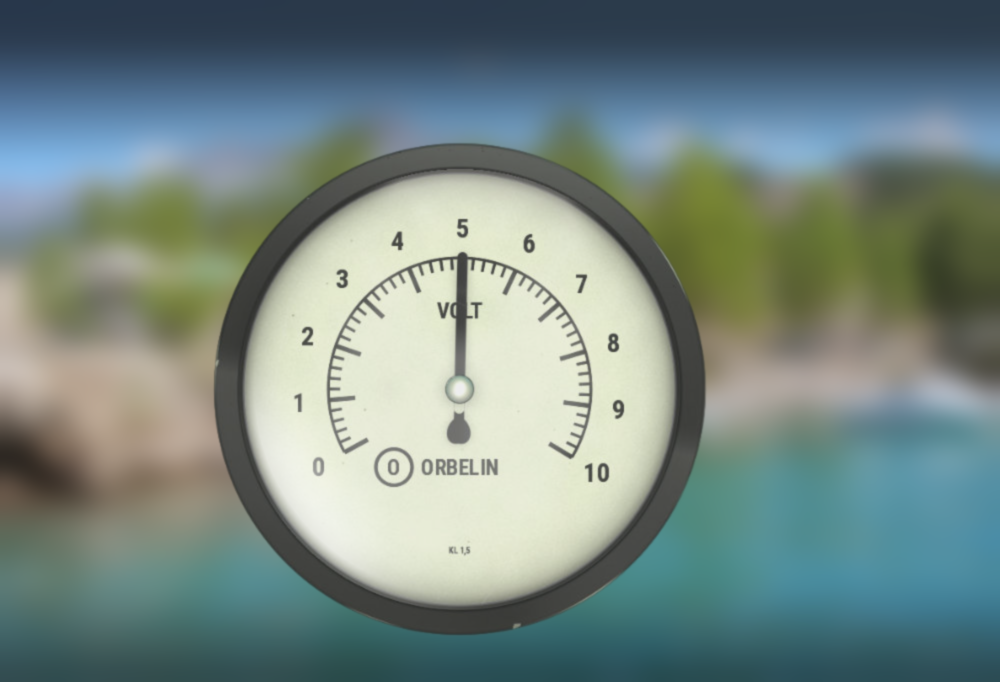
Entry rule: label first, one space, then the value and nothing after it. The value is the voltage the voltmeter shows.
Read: 5 V
